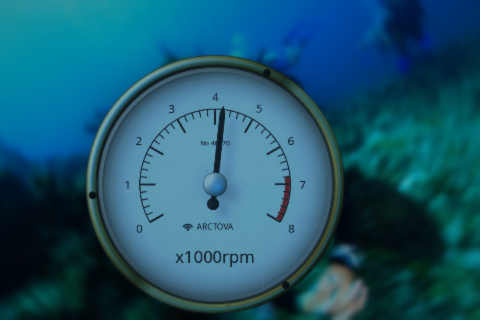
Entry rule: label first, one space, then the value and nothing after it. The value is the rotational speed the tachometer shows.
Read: 4200 rpm
